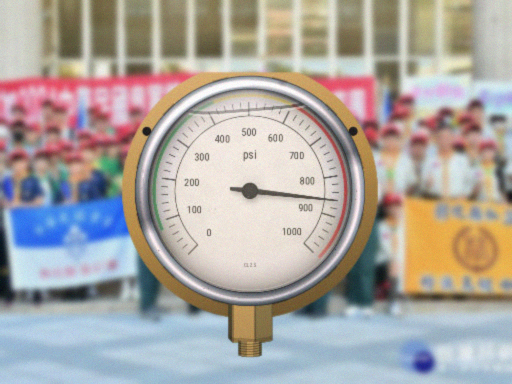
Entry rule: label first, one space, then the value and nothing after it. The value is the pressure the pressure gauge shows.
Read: 860 psi
